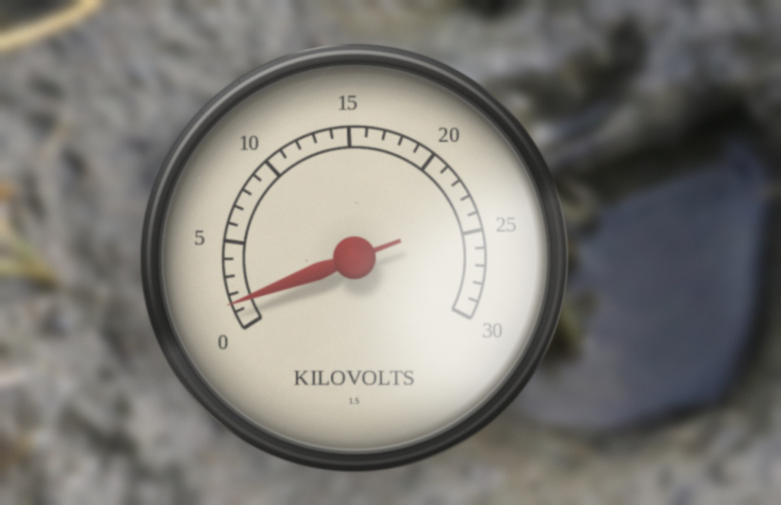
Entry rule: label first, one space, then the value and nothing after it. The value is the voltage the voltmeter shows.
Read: 1.5 kV
